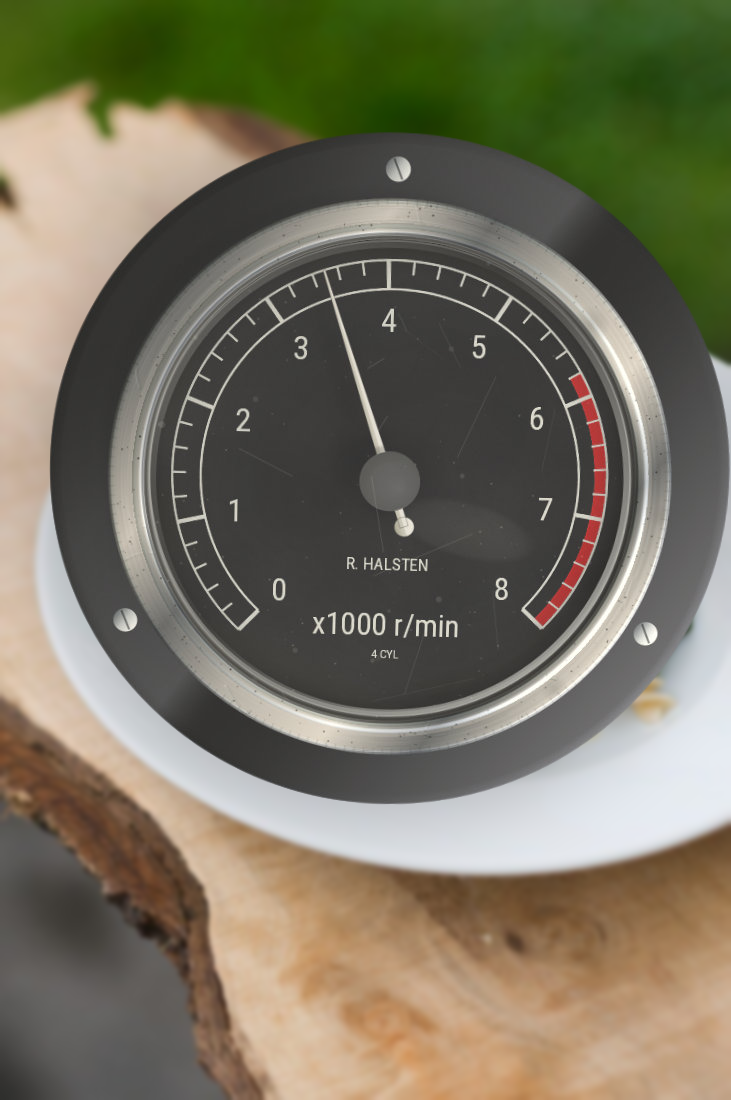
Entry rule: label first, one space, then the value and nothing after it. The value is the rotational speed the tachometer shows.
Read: 3500 rpm
